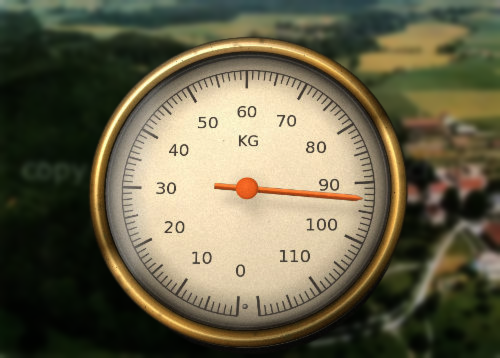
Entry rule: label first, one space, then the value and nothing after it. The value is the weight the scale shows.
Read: 93 kg
